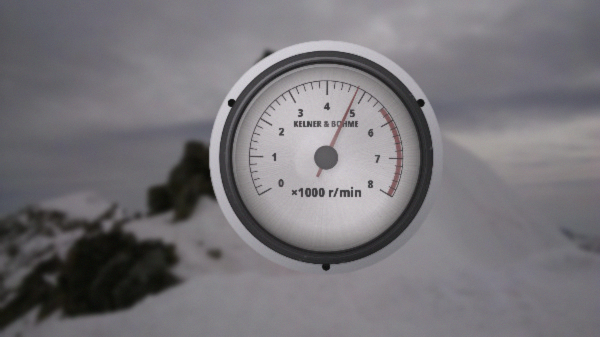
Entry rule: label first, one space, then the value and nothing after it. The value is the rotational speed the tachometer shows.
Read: 4800 rpm
